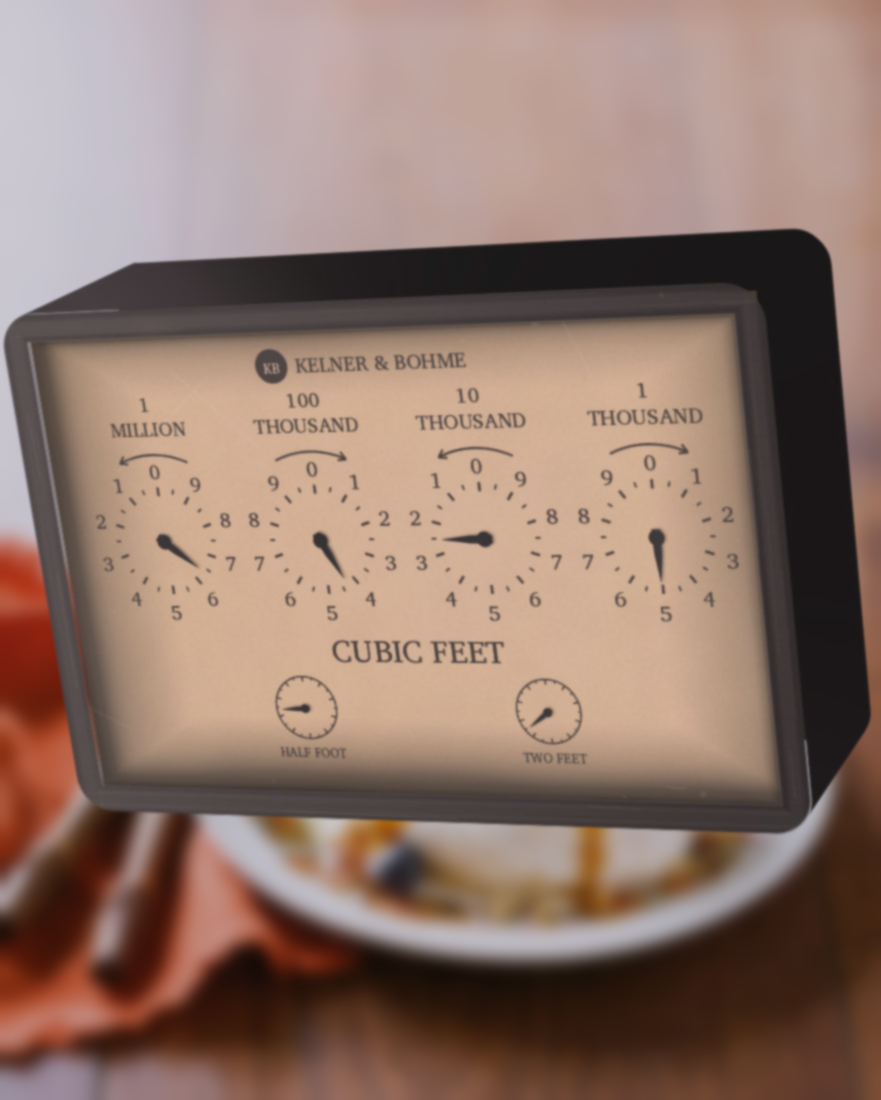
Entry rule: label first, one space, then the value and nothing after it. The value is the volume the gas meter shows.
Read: 642500 ft³
